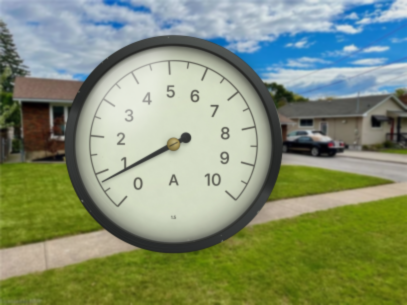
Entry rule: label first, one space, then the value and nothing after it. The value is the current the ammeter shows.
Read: 0.75 A
